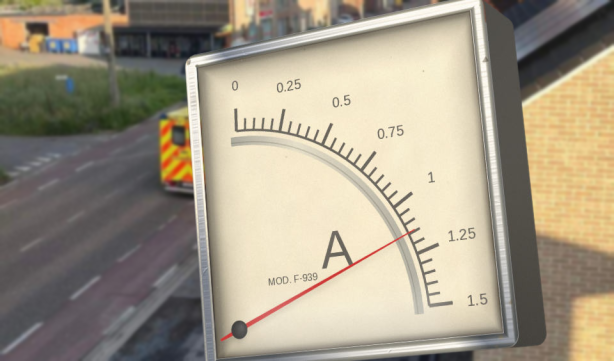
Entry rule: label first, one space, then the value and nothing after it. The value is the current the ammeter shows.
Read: 1.15 A
